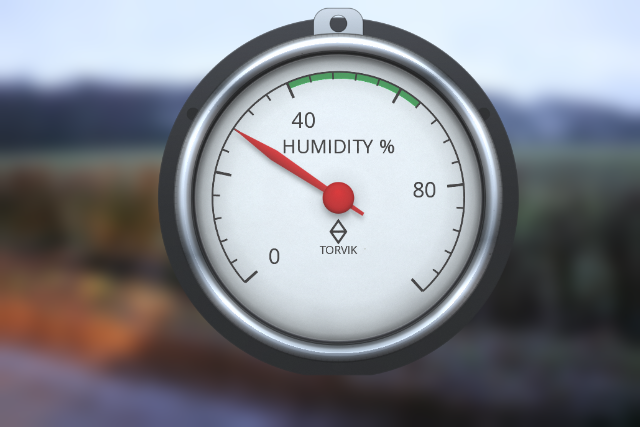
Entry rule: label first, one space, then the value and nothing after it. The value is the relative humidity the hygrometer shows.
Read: 28 %
